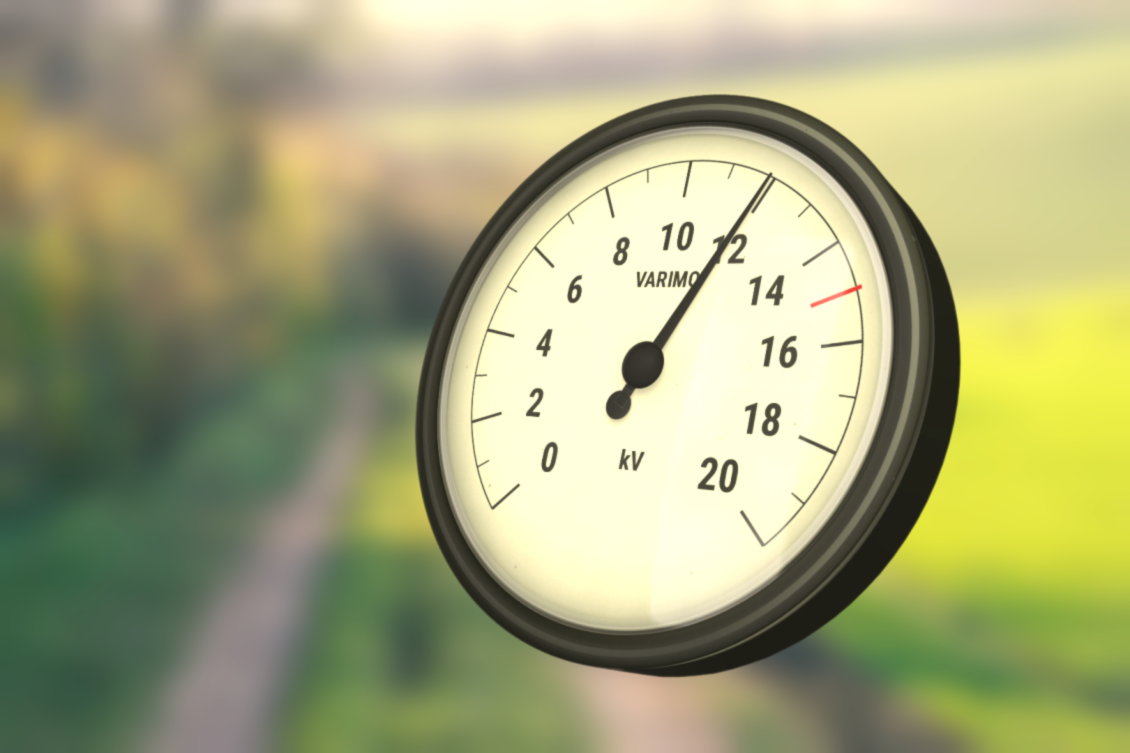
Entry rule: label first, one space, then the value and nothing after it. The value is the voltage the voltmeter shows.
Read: 12 kV
